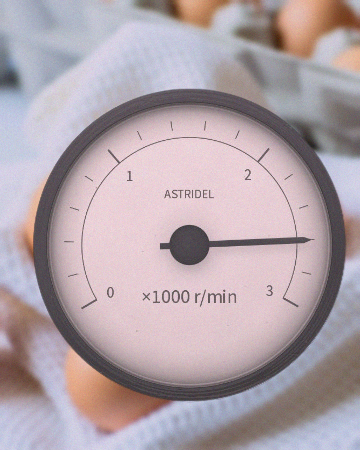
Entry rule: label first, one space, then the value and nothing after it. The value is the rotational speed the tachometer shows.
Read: 2600 rpm
